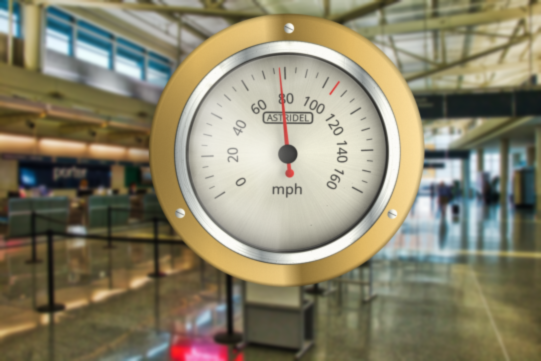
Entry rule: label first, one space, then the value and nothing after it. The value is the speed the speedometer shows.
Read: 77.5 mph
